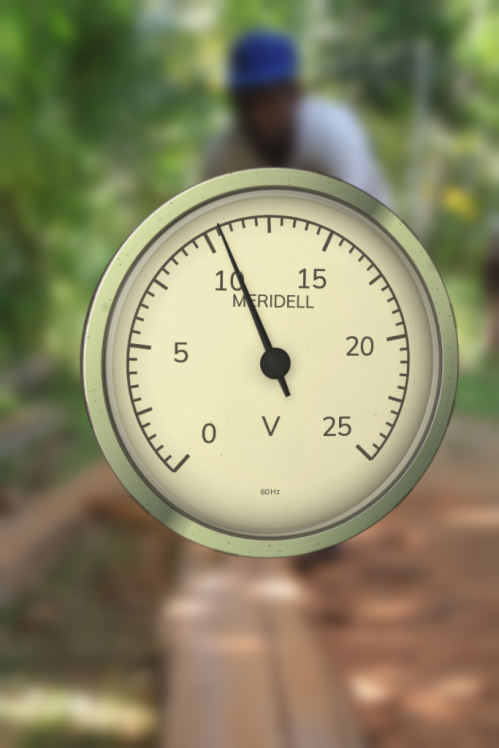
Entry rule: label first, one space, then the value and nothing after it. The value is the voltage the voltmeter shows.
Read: 10.5 V
